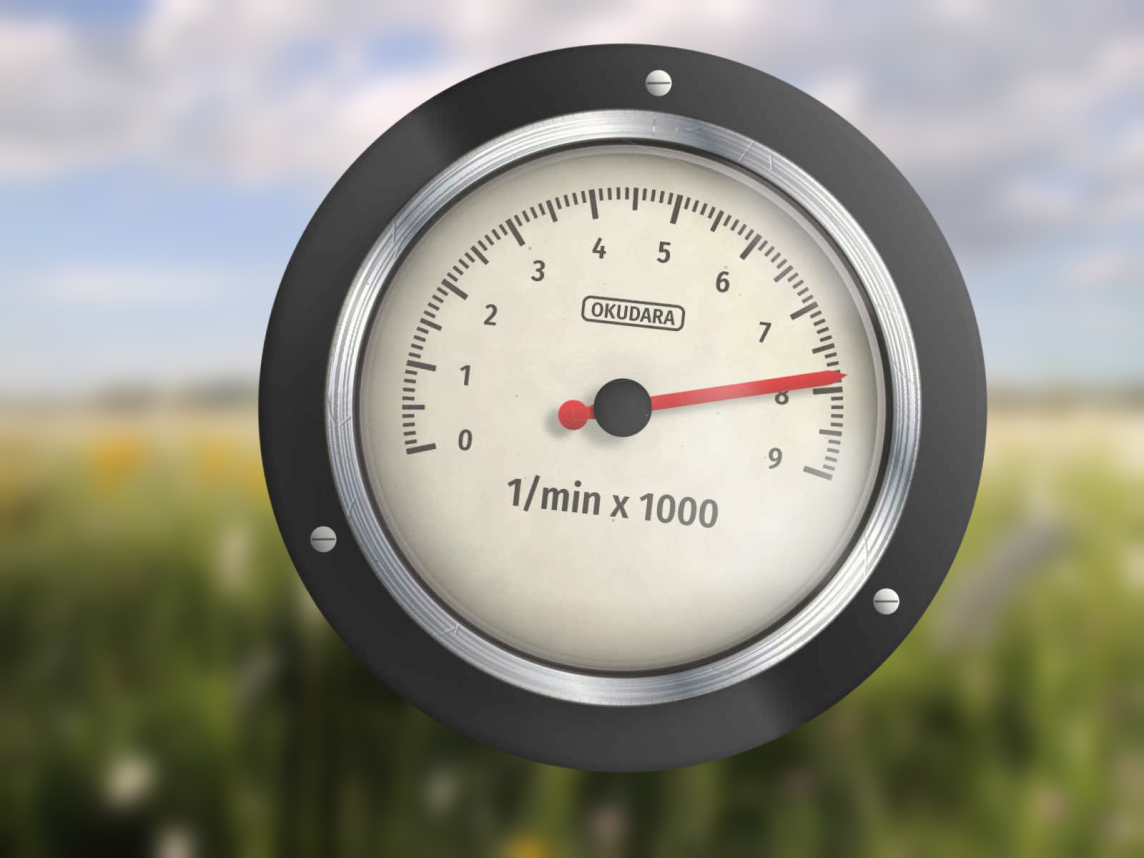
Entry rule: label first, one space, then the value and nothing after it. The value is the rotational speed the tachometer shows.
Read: 7850 rpm
